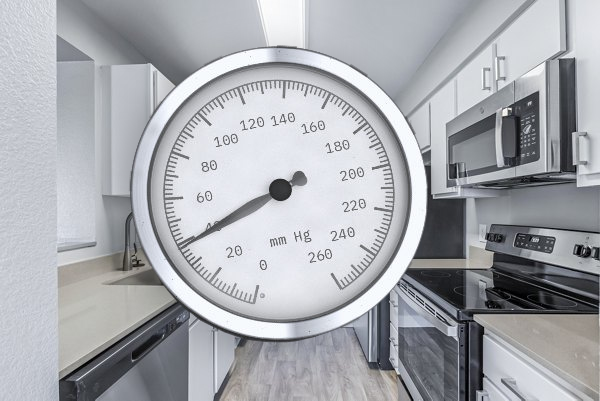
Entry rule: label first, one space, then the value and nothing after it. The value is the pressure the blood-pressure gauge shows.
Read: 38 mmHg
